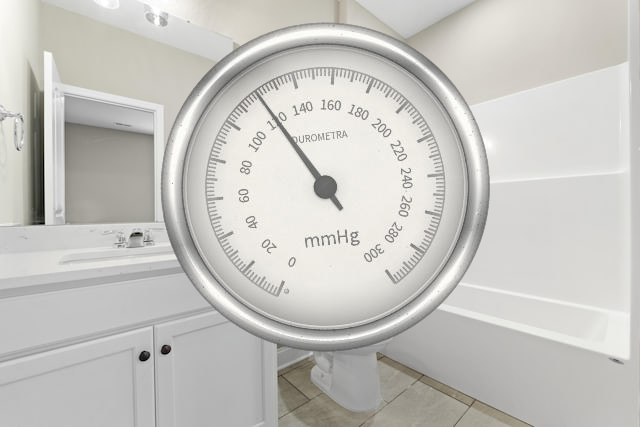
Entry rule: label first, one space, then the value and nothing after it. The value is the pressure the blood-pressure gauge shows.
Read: 120 mmHg
